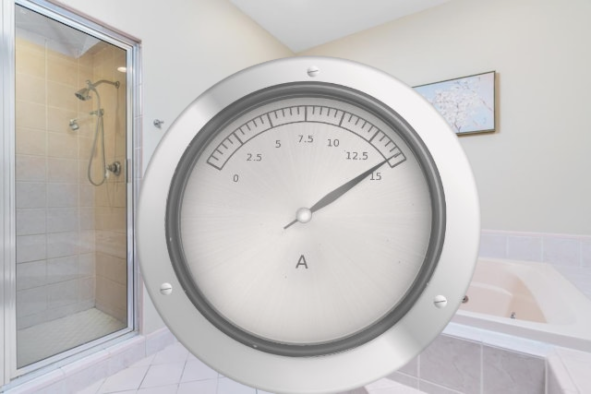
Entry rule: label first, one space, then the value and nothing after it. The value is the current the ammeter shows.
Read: 14.5 A
